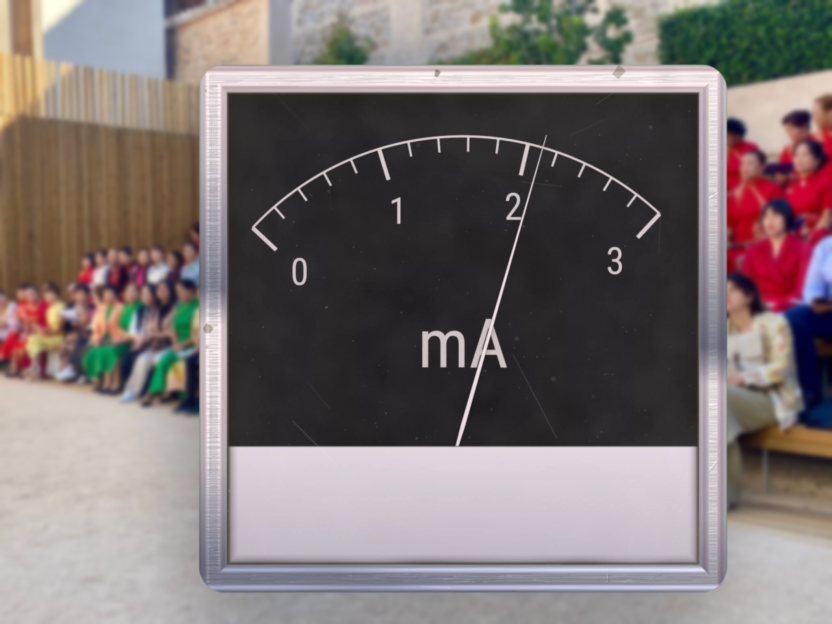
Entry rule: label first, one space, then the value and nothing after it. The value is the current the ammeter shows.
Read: 2.1 mA
